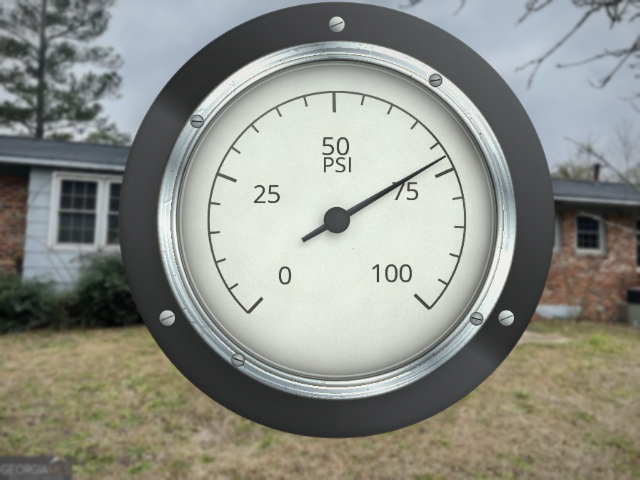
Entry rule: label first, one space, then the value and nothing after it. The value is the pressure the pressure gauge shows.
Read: 72.5 psi
